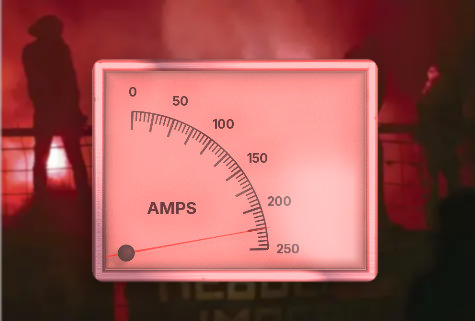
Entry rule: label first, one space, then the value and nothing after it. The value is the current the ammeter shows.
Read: 225 A
